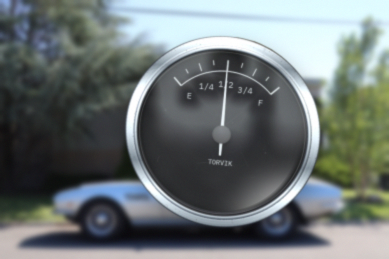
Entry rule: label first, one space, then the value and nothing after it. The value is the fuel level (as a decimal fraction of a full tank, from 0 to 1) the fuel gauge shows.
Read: 0.5
